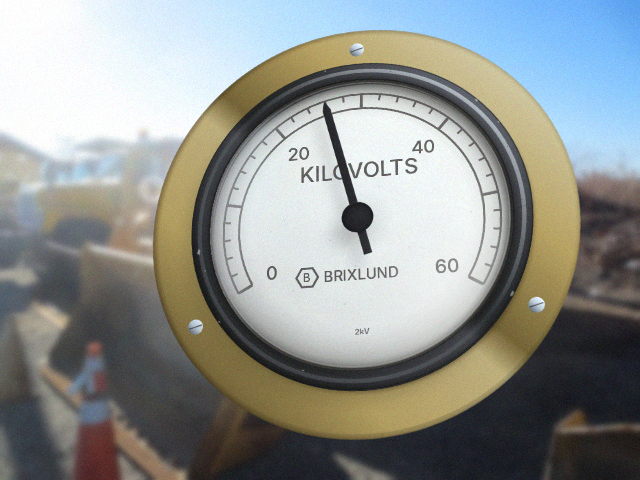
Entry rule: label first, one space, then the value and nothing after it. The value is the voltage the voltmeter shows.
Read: 26 kV
